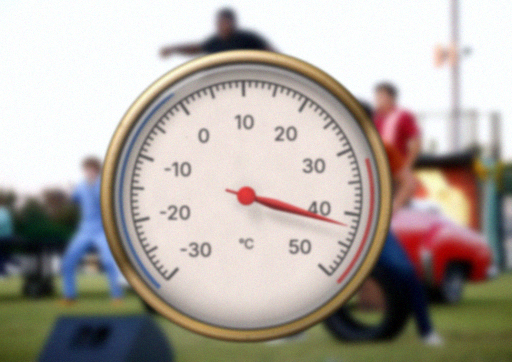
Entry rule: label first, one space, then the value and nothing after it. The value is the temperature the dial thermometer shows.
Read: 42 °C
